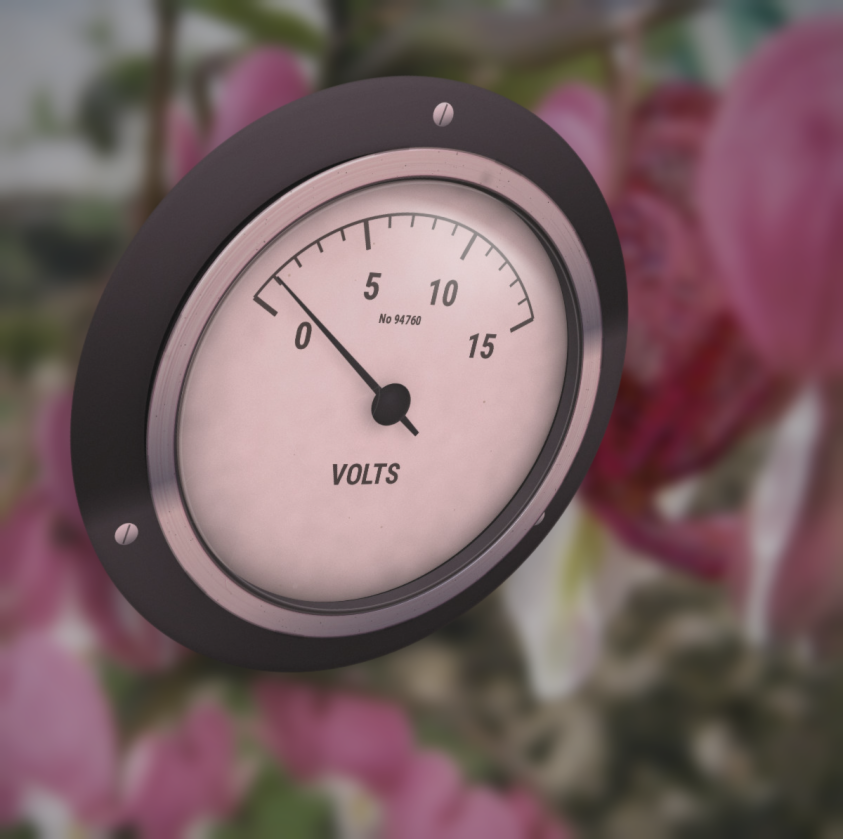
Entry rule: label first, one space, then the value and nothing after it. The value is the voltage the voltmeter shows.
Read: 1 V
